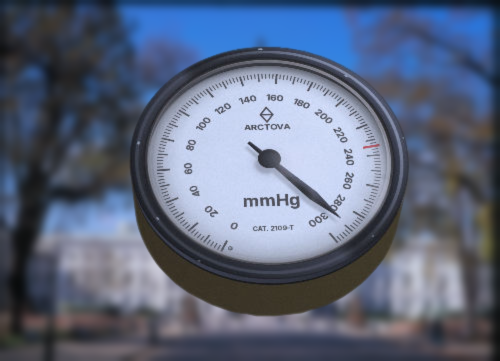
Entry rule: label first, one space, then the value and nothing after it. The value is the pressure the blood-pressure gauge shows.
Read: 290 mmHg
